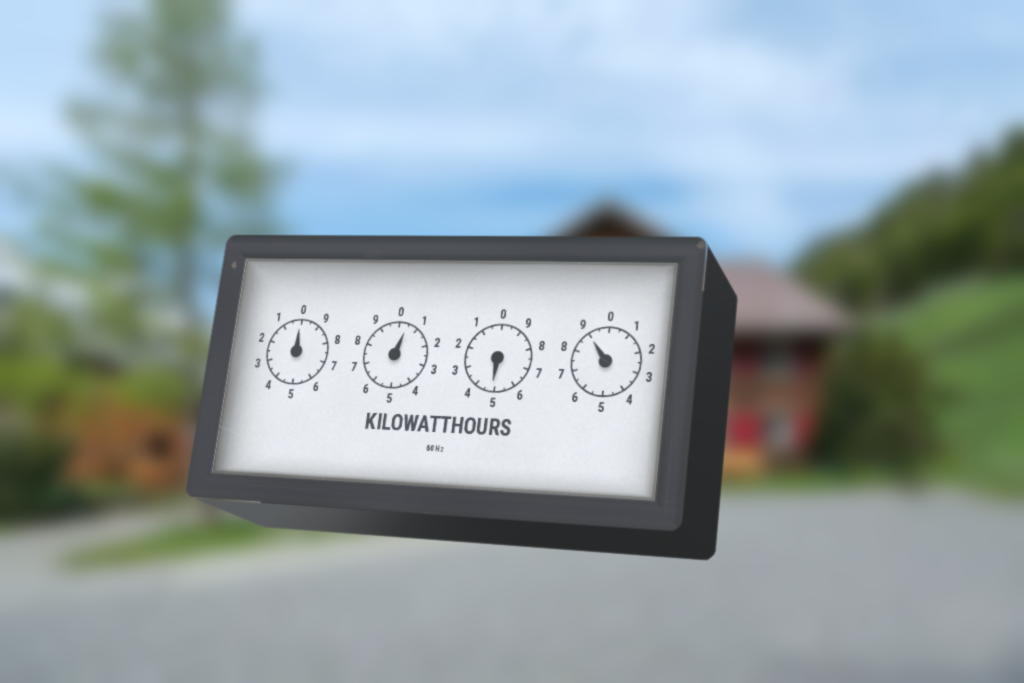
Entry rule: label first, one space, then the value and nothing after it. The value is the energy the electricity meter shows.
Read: 49 kWh
